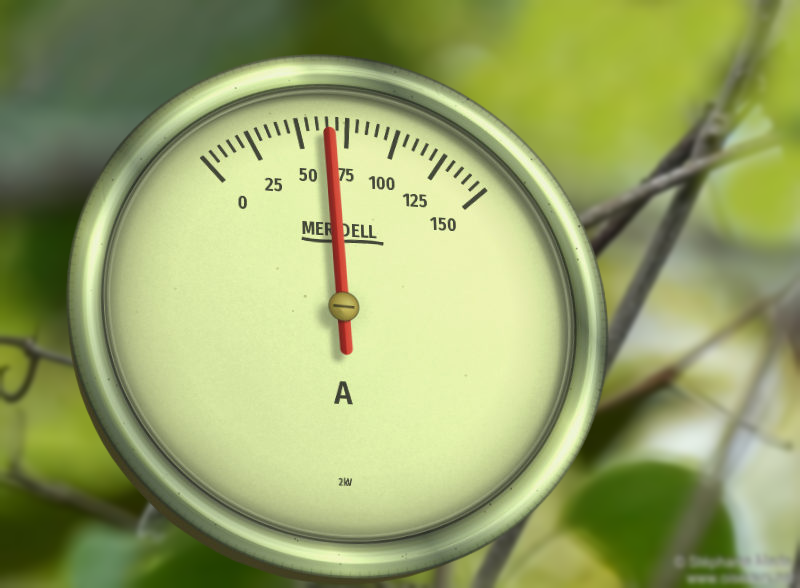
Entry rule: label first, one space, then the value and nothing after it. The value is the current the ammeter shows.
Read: 65 A
